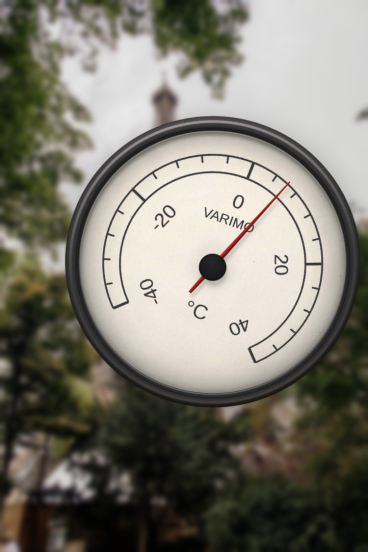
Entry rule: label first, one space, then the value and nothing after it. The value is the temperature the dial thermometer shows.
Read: 6 °C
